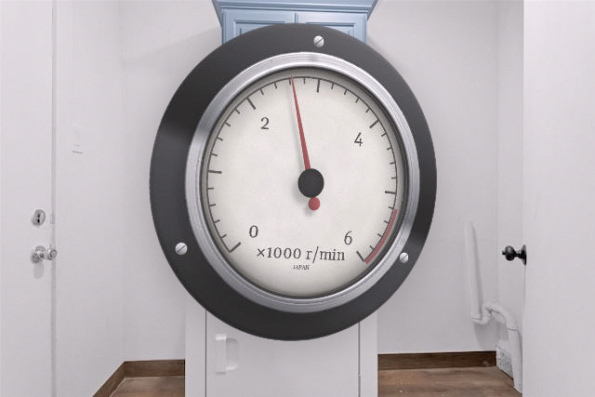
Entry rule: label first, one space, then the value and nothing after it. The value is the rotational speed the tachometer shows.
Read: 2600 rpm
